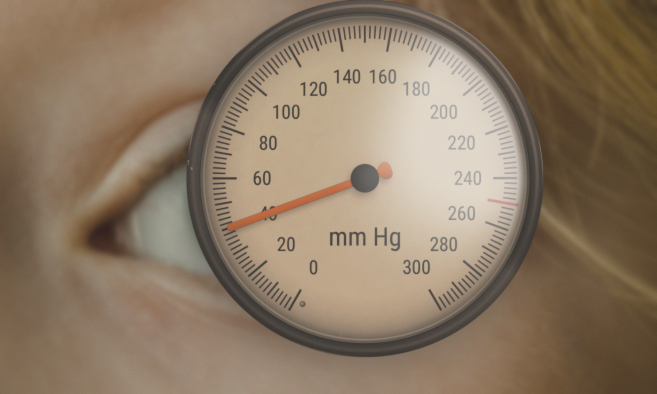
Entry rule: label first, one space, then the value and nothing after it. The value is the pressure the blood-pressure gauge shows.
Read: 40 mmHg
